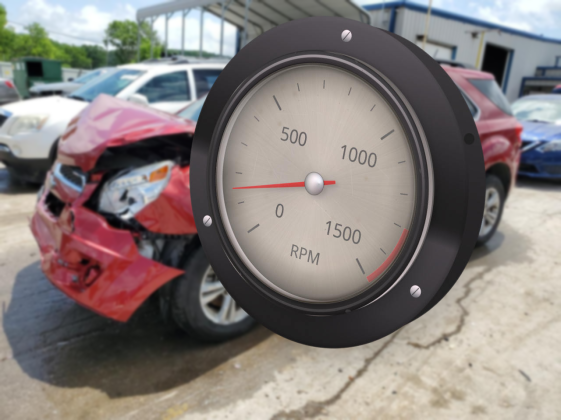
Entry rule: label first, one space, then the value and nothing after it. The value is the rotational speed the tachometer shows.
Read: 150 rpm
